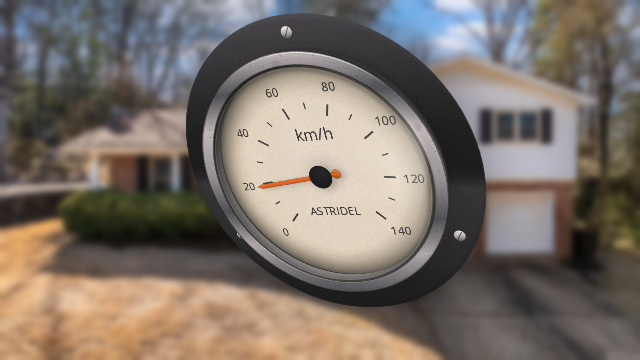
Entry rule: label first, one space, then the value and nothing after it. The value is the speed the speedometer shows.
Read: 20 km/h
